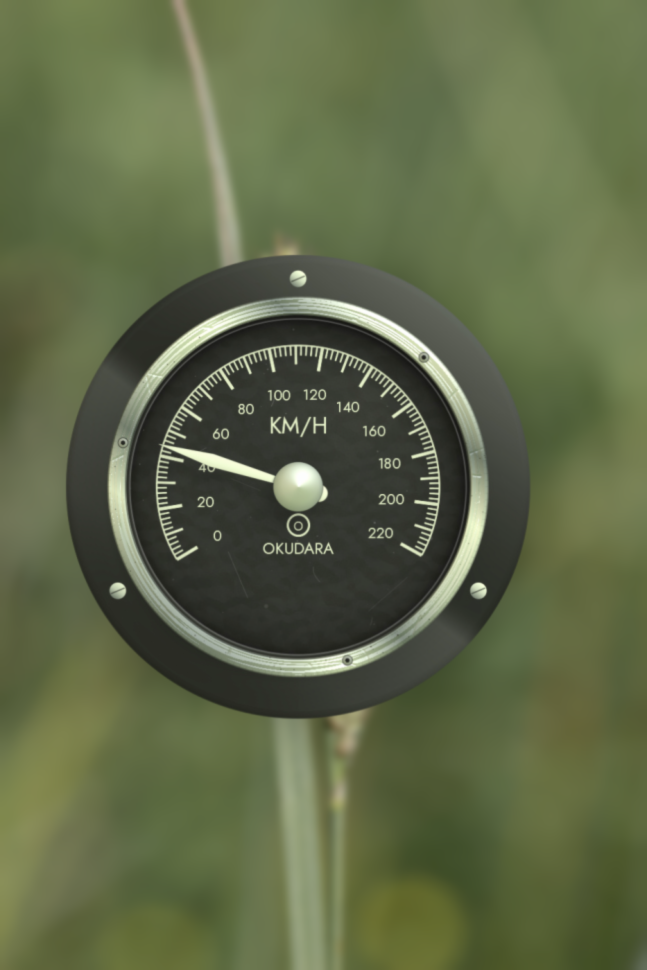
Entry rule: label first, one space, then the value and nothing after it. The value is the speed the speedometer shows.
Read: 44 km/h
